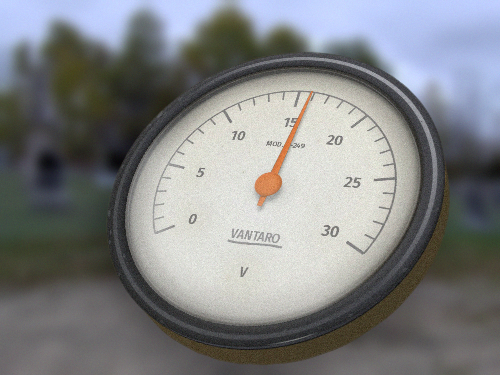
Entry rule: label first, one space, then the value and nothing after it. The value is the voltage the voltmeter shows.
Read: 16 V
